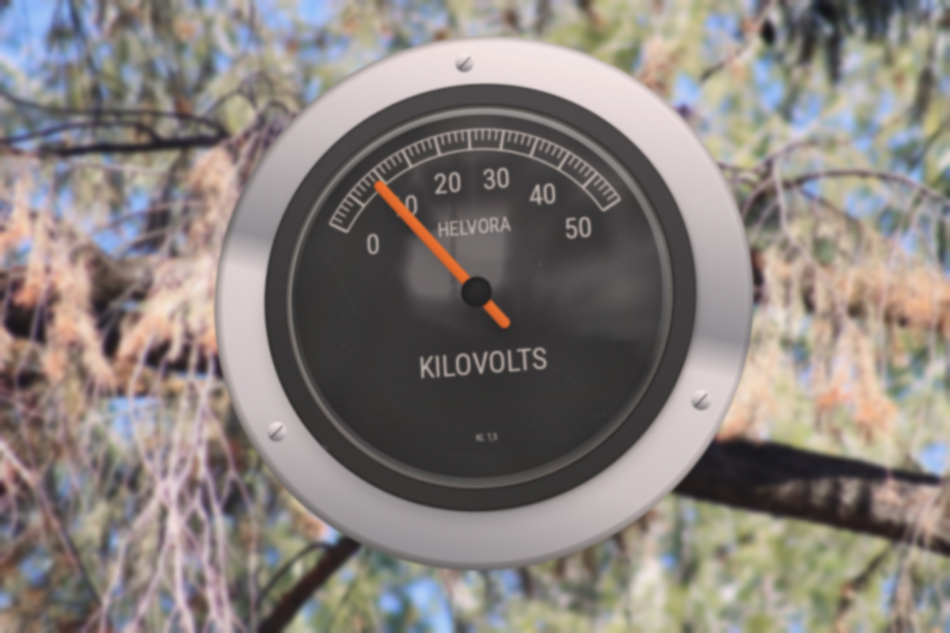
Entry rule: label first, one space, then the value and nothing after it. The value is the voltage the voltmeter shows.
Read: 9 kV
